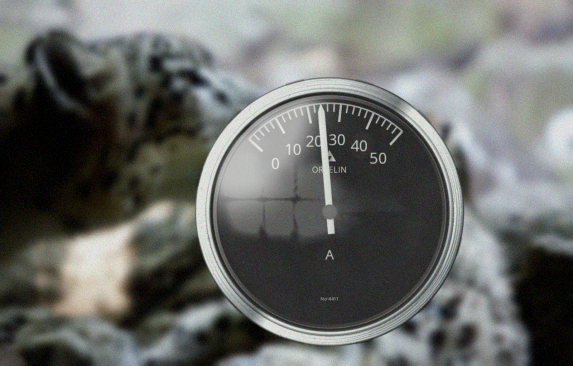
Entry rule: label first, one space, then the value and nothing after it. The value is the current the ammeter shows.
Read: 24 A
